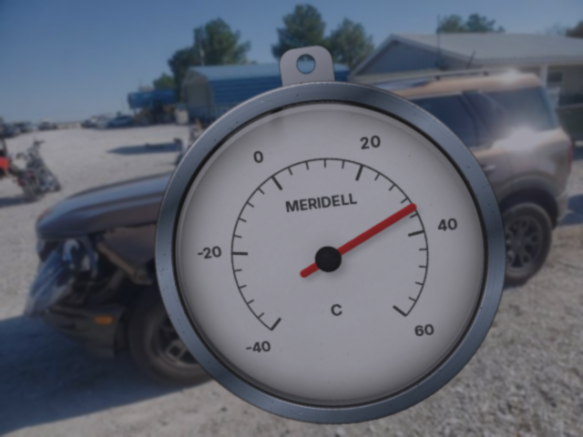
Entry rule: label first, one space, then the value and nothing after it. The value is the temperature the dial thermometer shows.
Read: 34 °C
